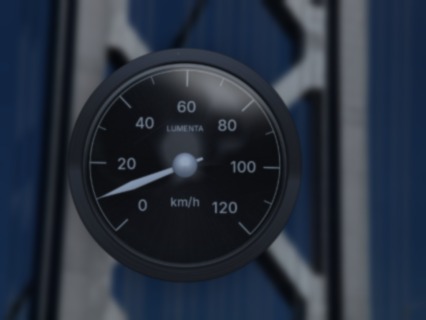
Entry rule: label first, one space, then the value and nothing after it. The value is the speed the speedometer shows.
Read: 10 km/h
